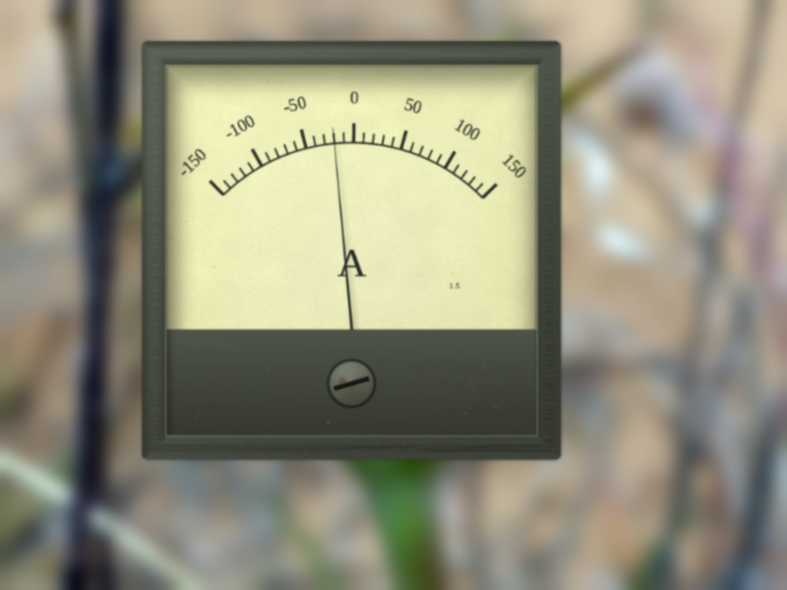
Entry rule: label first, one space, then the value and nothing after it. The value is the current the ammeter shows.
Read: -20 A
